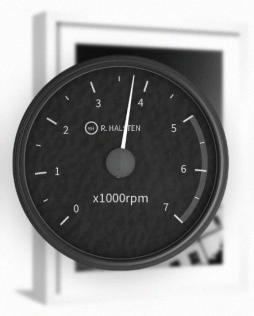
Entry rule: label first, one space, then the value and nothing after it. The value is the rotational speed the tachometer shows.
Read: 3750 rpm
